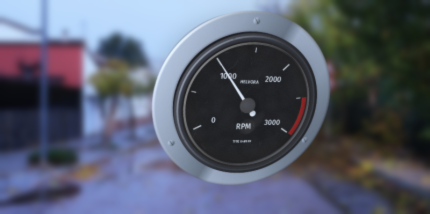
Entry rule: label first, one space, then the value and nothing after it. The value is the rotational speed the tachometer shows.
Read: 1000 rpm
